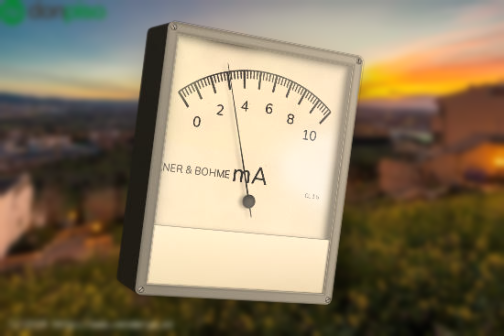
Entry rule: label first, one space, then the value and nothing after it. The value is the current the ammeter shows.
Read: 3 mA
